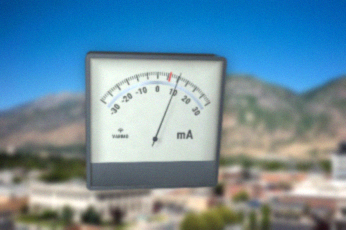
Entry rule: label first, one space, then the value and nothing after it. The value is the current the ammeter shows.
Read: 10 mA
